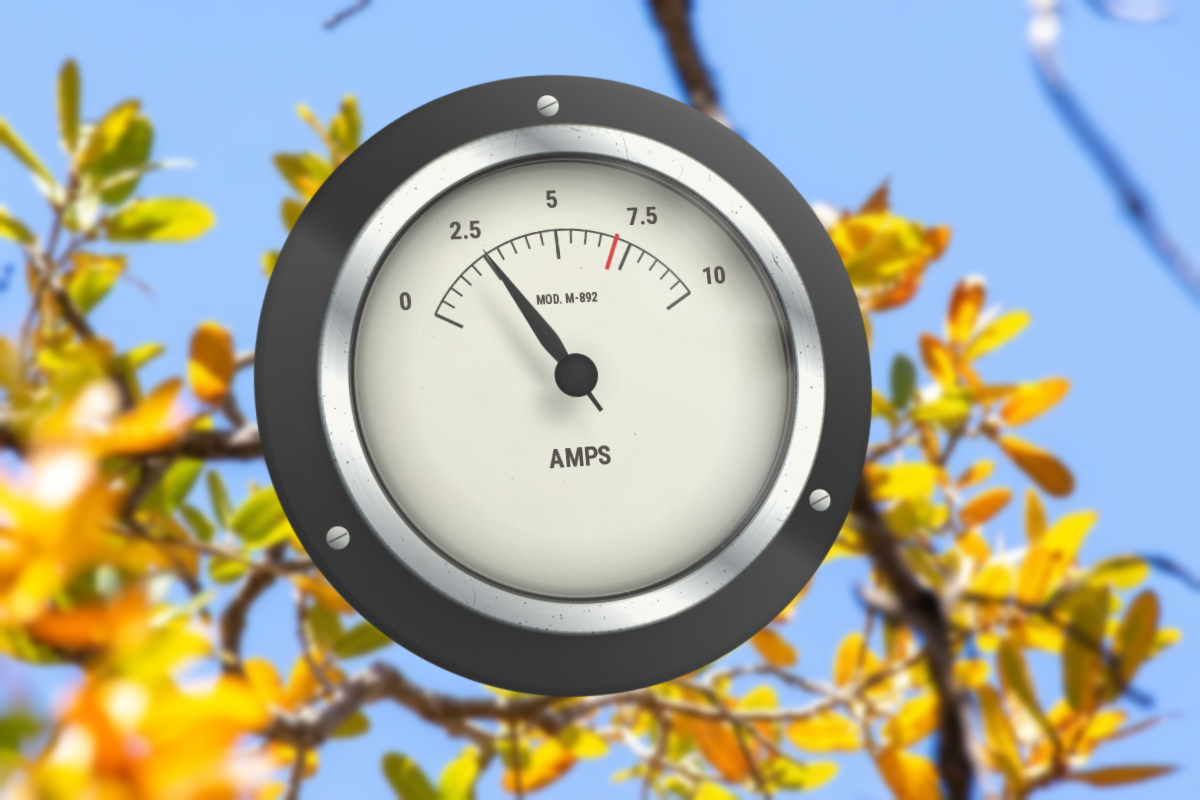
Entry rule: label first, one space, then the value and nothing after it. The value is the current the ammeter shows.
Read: 2.5 A
